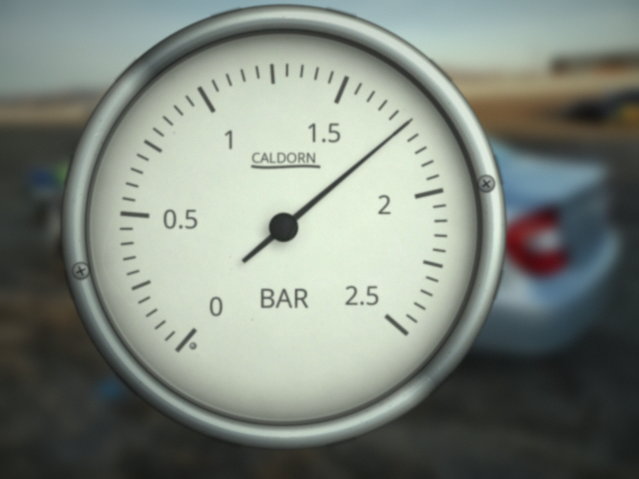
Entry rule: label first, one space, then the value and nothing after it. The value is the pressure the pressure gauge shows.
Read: 1.75 bar
